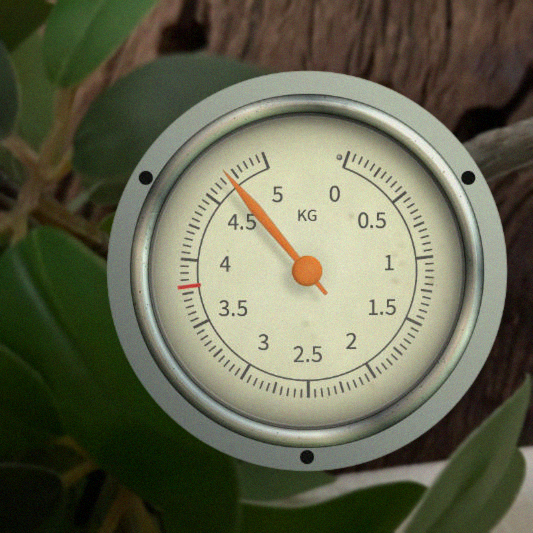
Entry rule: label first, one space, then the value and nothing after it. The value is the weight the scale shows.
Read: 4.7 kg
